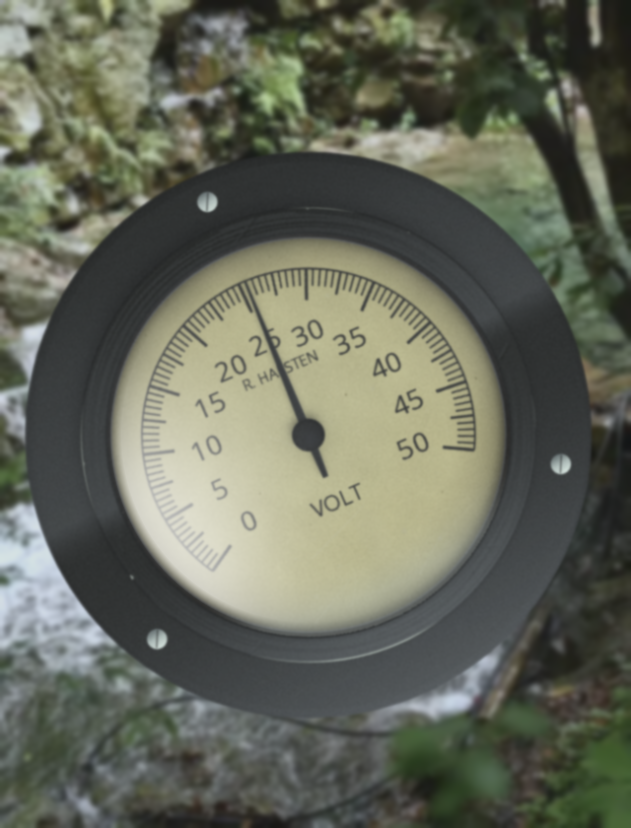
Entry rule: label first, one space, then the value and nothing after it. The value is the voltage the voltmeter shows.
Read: 25.5 V
